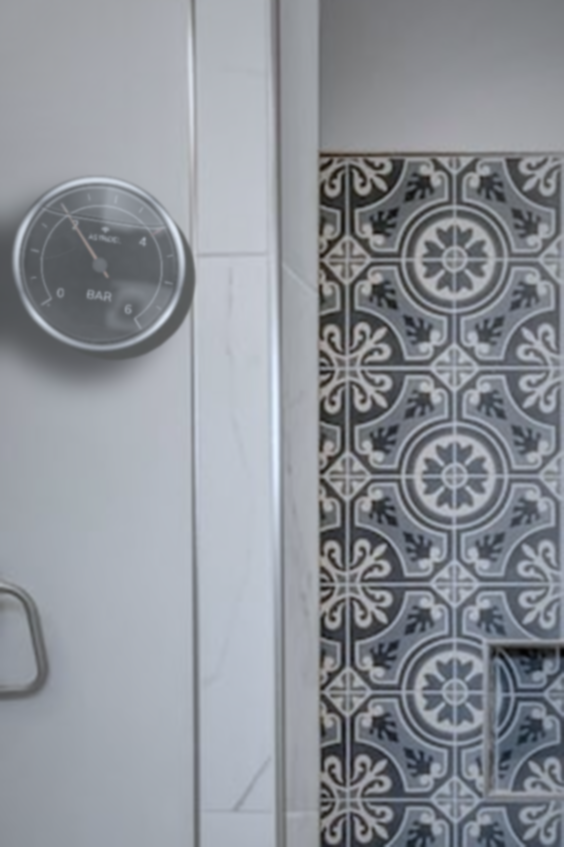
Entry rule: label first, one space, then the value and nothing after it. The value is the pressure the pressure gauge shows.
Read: 2 bar
